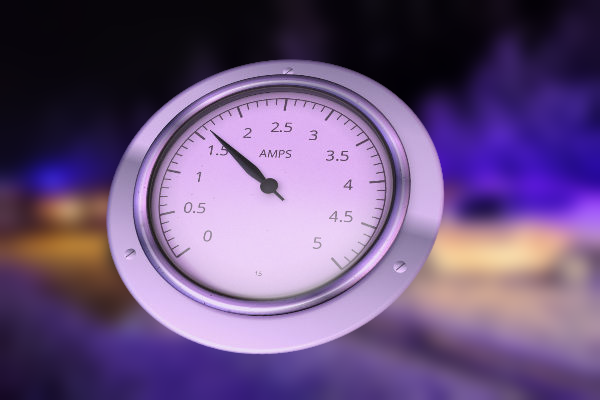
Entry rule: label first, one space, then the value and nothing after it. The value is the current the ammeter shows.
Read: 1.6 A
